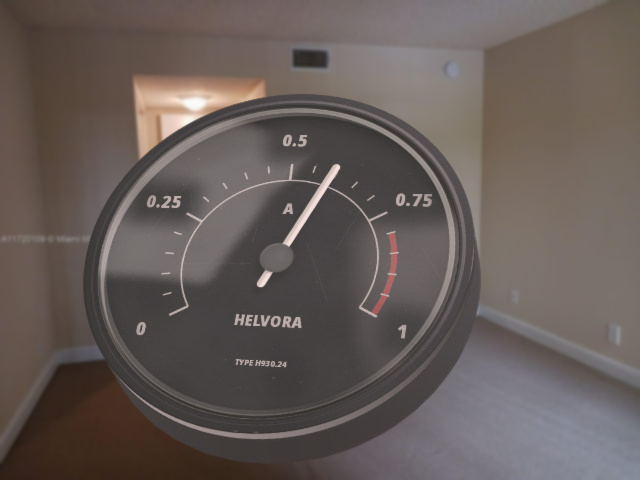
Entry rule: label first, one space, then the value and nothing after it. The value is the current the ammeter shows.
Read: 0.6 A
